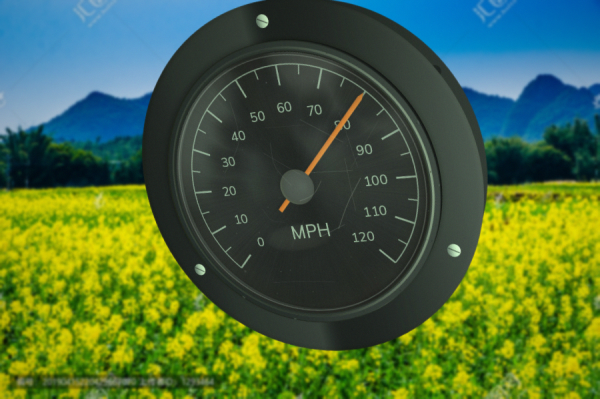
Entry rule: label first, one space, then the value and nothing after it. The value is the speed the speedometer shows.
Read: 80 mph
